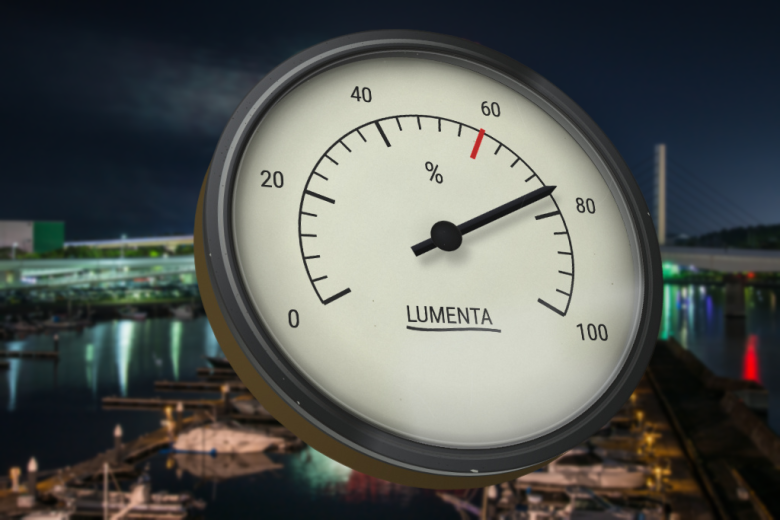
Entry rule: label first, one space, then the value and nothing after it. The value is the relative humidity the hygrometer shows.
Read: 76 %
